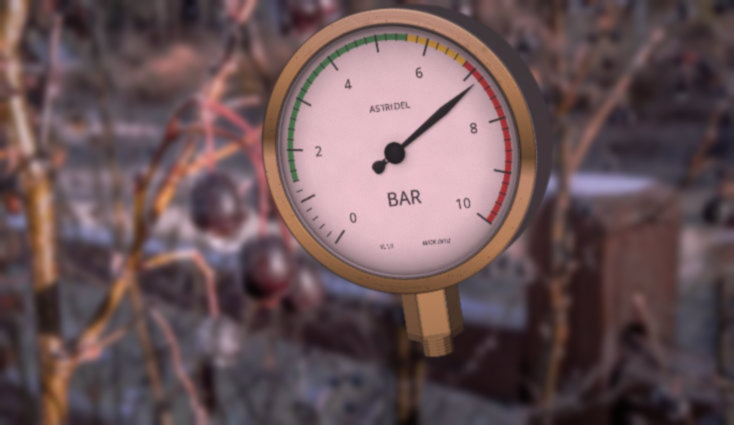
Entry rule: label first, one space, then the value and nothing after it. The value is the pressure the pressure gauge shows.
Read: 7.2 bar
